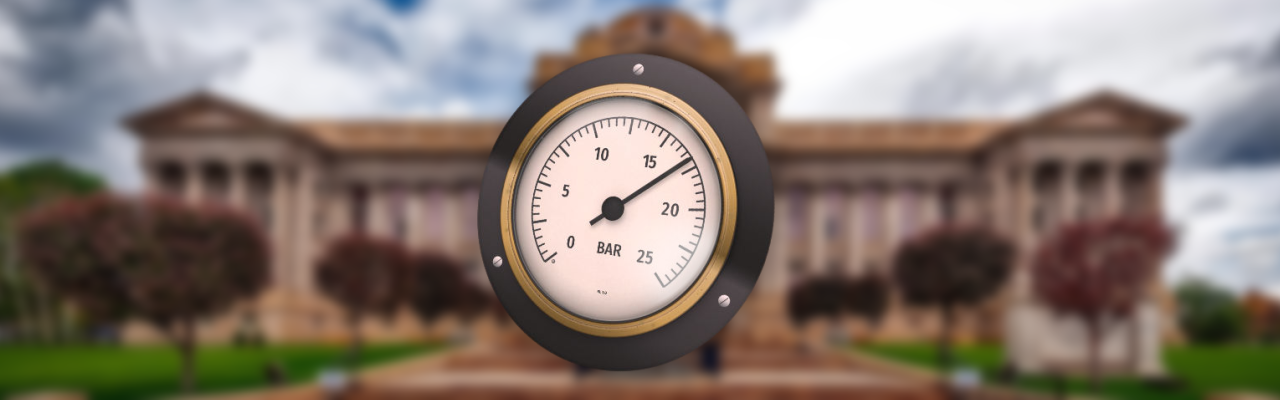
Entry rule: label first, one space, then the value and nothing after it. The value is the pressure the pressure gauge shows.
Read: 17 bar
